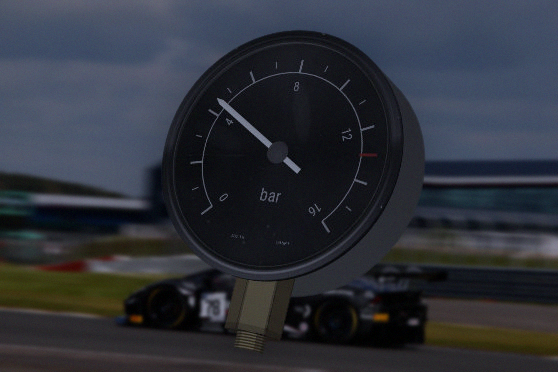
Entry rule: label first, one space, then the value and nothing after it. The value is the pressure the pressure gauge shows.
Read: 4.5 bar
